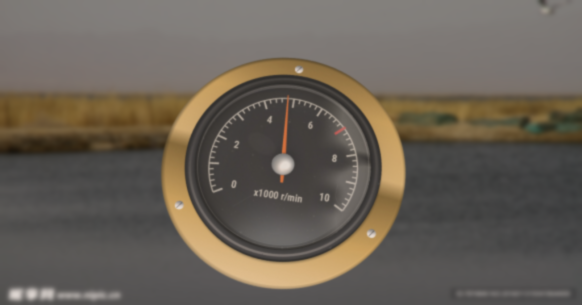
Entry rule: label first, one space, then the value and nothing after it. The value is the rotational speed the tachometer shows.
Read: 4800 rpm
